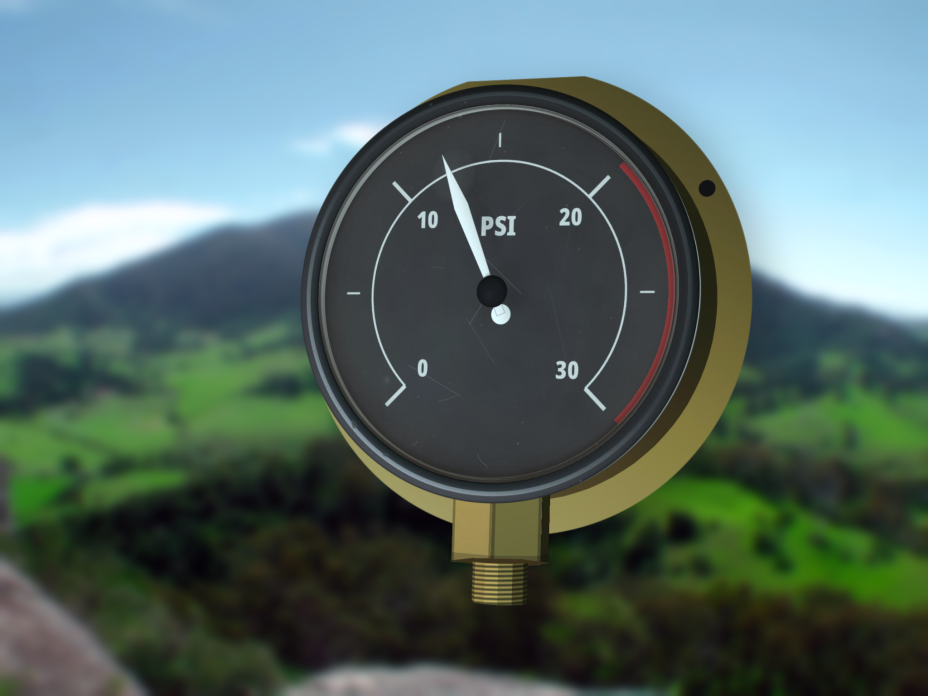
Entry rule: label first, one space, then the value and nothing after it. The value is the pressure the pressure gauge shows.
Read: 12.5 psi
